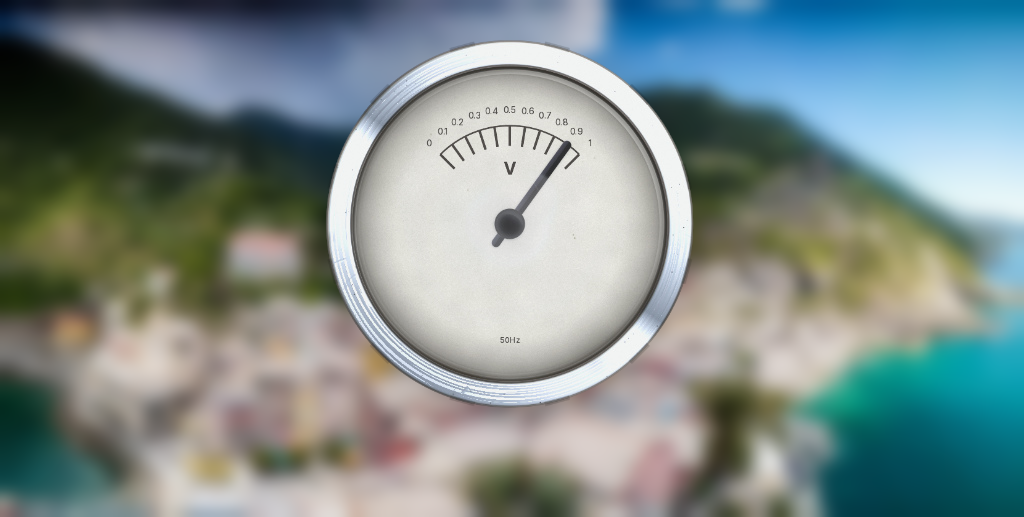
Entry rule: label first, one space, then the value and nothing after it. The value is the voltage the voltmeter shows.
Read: 0.9 V
